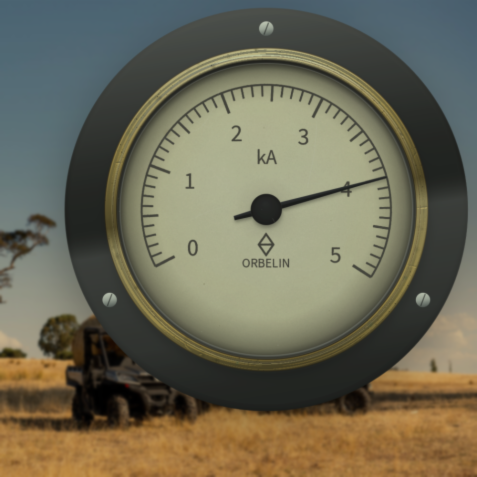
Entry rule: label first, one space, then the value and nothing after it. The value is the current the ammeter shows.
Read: 4 kA
